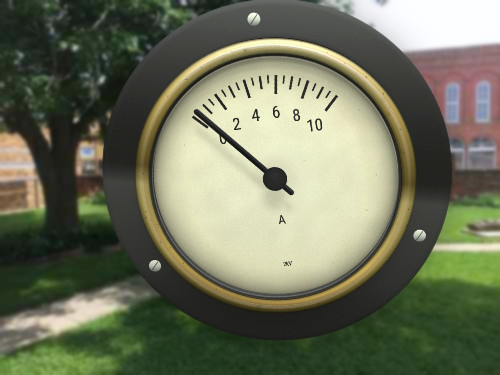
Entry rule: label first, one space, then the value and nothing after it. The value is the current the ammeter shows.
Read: 0.5 A
